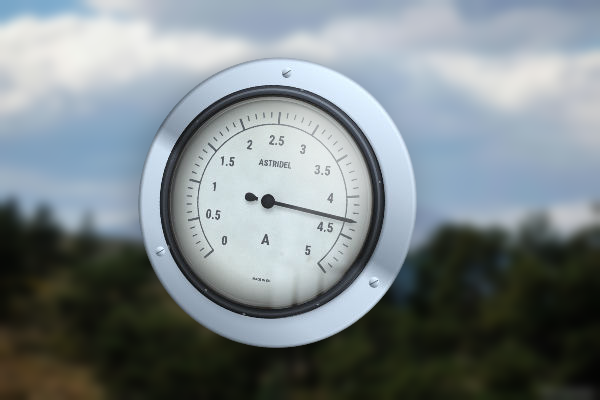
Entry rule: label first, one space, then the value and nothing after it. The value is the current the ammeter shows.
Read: 4.3 A
